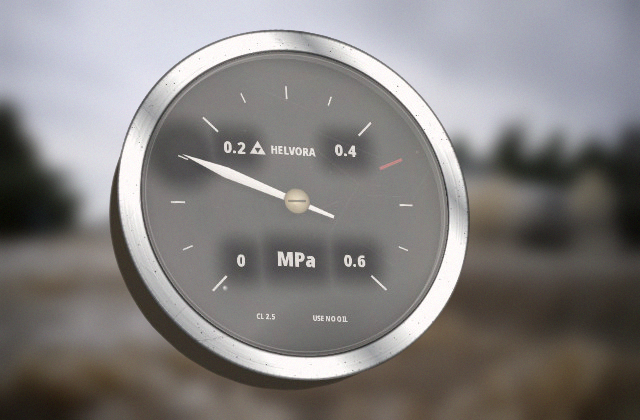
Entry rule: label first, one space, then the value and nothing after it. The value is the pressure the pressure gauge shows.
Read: 0.15 MPa
